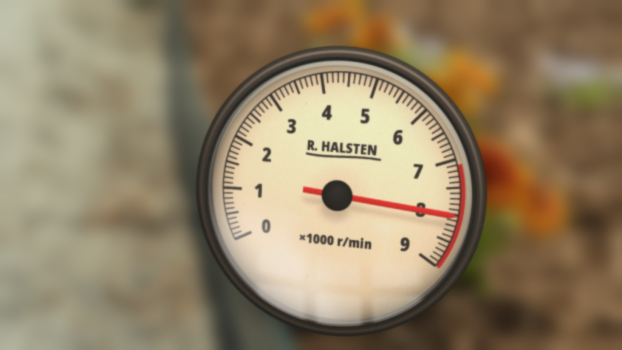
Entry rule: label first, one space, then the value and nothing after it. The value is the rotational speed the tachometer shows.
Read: 8000 rpm
